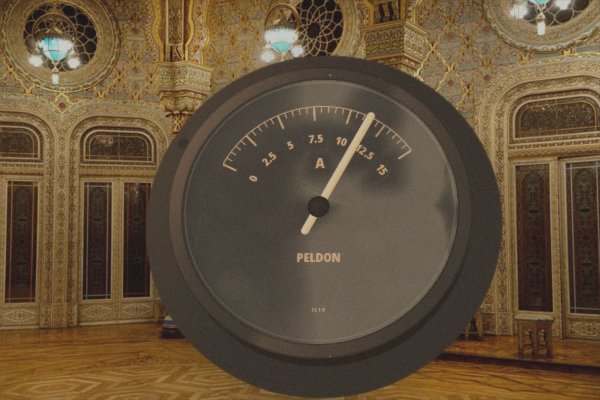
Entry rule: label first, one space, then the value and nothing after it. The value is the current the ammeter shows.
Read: 11.5 A
